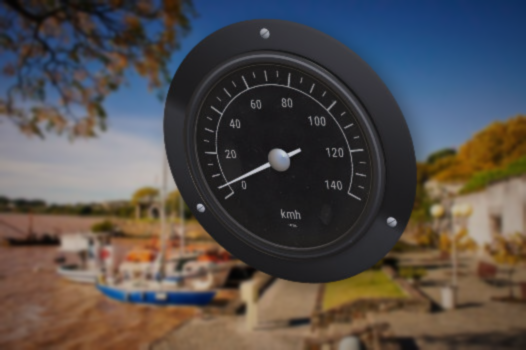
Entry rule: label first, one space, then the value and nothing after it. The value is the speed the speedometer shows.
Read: 5 km/h
